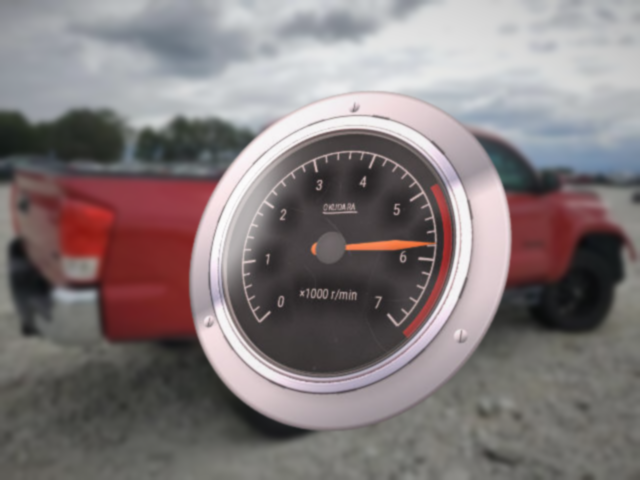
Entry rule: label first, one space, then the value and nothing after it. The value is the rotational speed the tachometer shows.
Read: 5800 rpm
